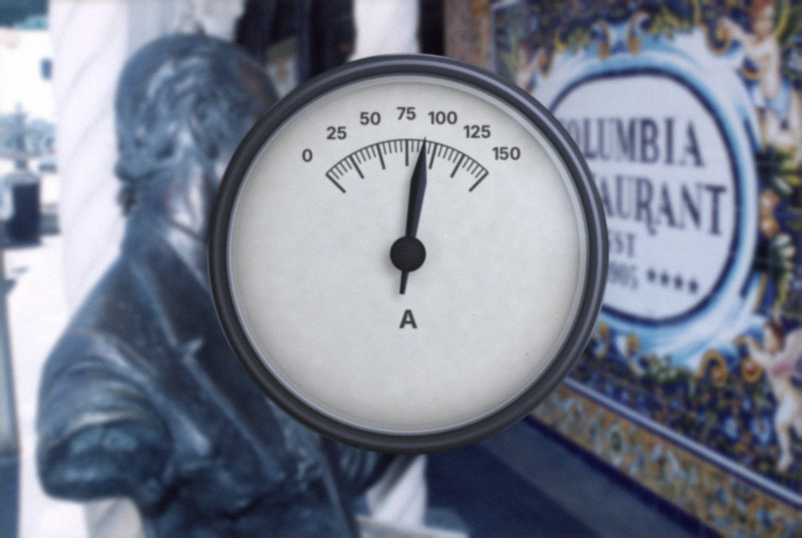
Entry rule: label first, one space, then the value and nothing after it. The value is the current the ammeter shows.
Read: 90 A
